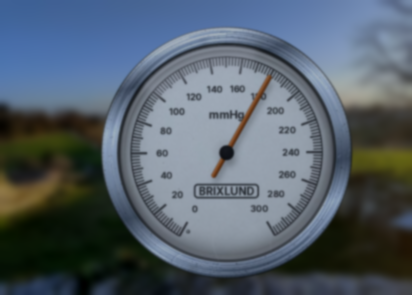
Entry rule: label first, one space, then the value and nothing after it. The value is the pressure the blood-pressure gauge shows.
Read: 180 mmHg
